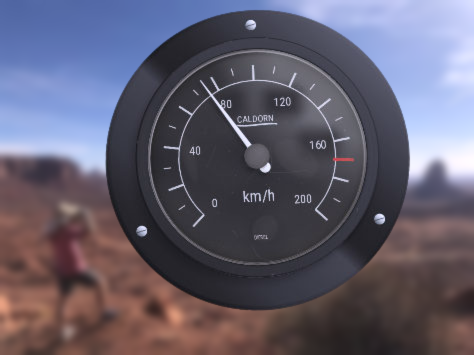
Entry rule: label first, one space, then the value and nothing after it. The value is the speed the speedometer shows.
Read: 75 km/h
